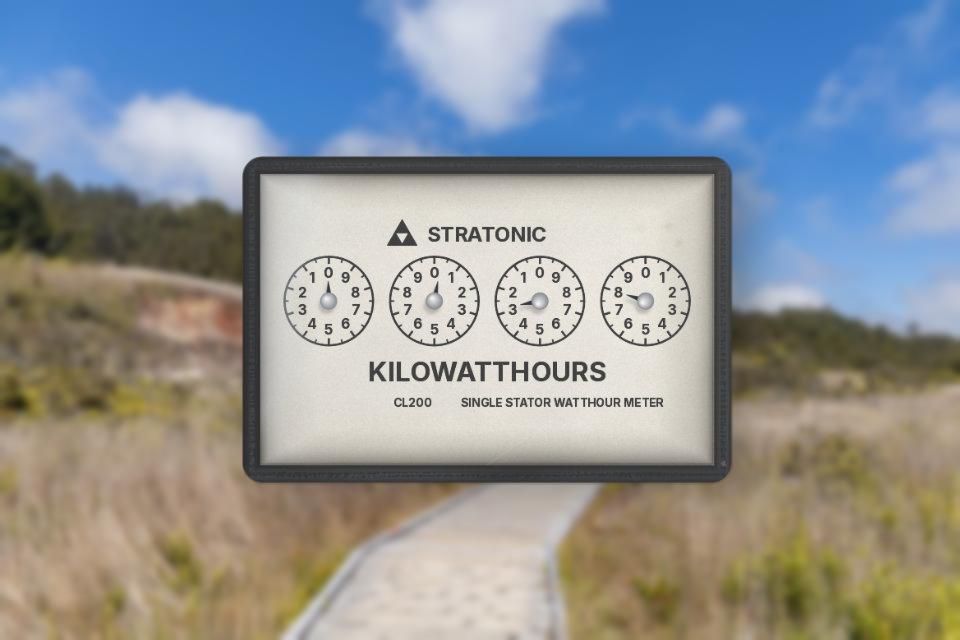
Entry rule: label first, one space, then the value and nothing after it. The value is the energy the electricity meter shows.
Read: 28 kWh
